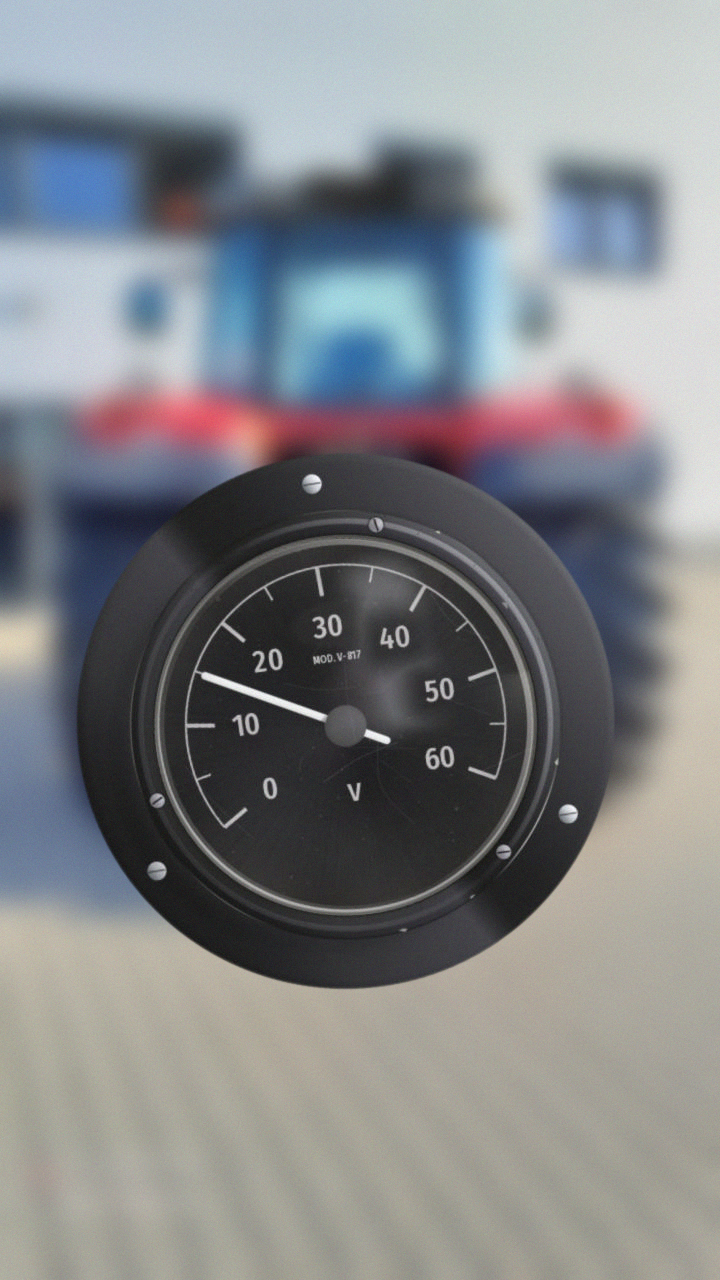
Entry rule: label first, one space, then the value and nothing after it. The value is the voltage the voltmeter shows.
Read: 15 V
